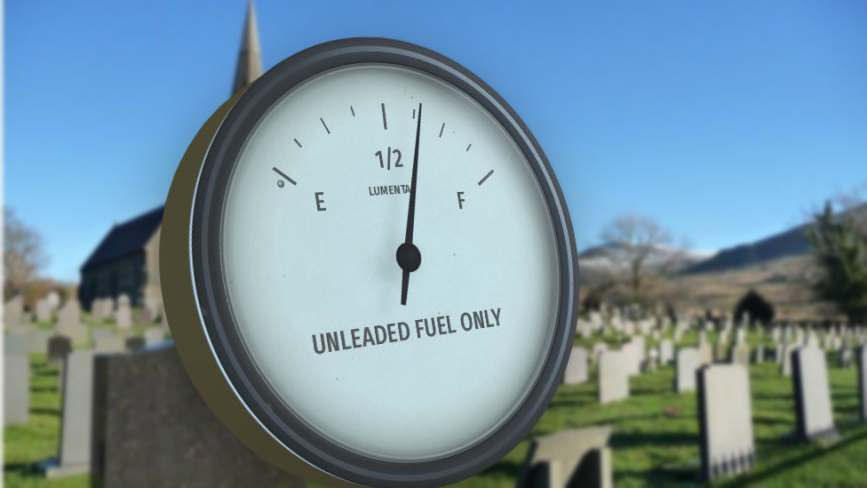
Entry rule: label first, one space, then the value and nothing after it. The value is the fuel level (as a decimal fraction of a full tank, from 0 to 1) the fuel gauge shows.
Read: 0.625
